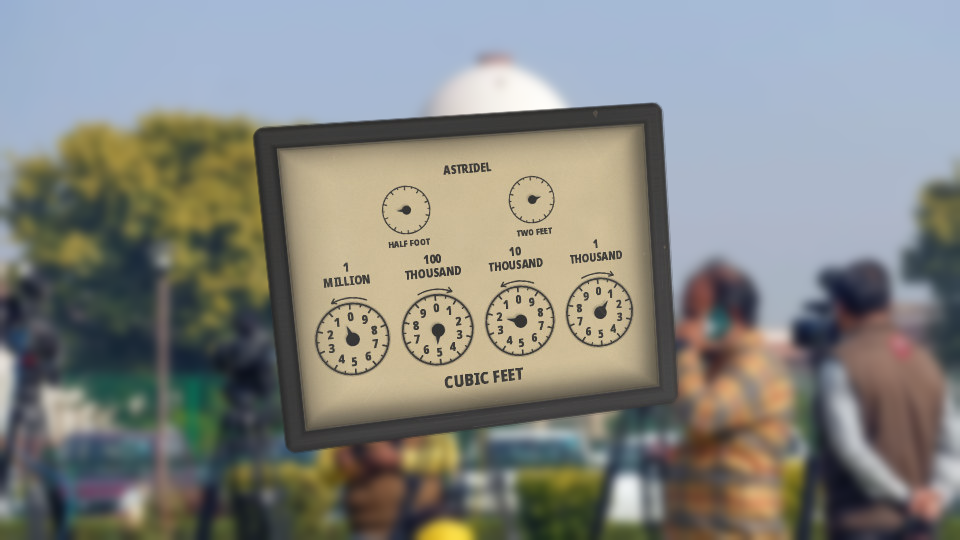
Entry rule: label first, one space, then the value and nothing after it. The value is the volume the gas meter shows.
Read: 52100 ft³
